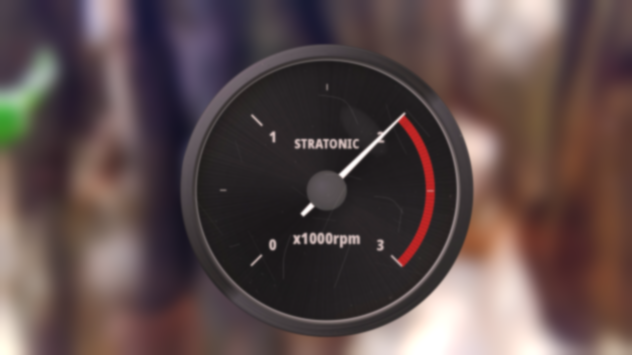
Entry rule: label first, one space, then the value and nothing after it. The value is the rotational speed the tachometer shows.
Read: 2000 rpm
